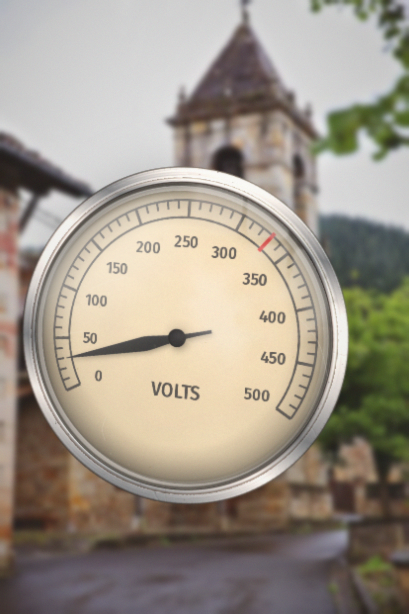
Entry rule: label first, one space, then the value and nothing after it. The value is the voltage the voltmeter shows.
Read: 30 V
